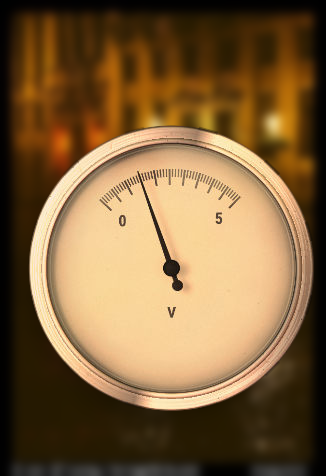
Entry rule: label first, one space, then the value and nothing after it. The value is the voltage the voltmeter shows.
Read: 1.5 V
